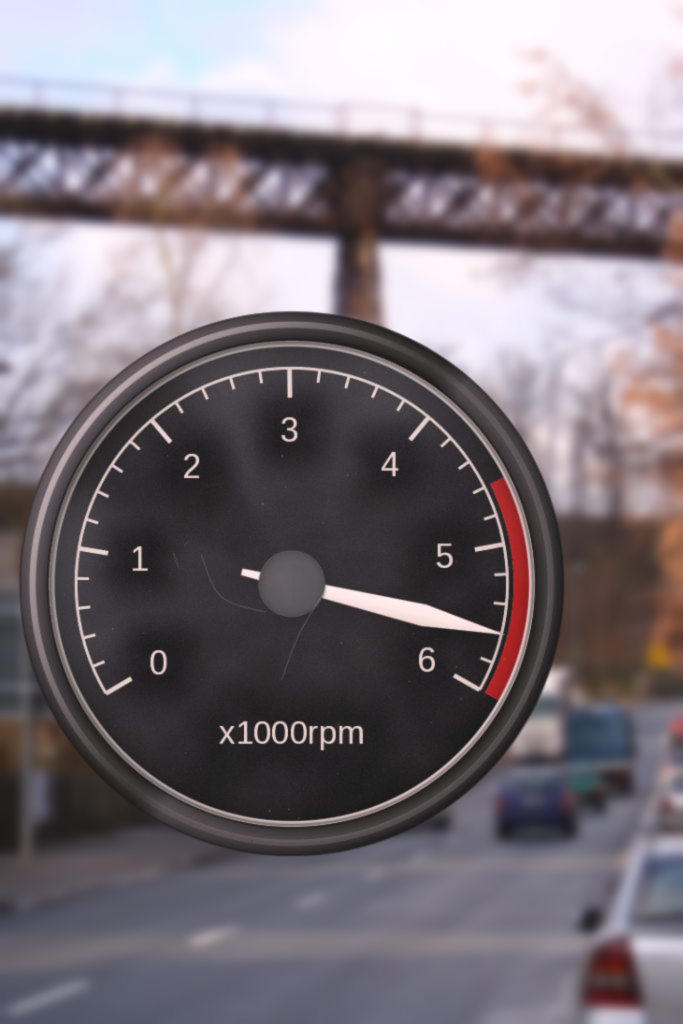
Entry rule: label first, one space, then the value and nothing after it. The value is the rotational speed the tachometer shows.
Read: 5600 rpm
